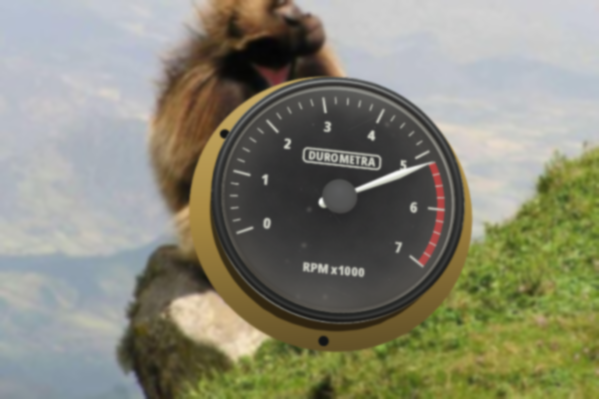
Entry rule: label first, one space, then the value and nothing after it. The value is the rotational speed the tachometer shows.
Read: 5200 rpm
